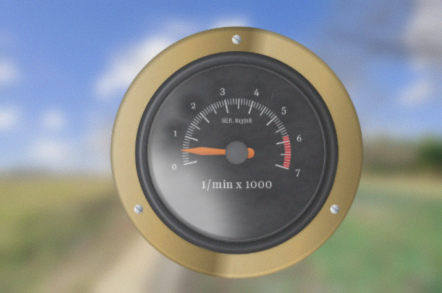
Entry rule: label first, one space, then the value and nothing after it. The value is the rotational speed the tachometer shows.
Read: 500 rpm
